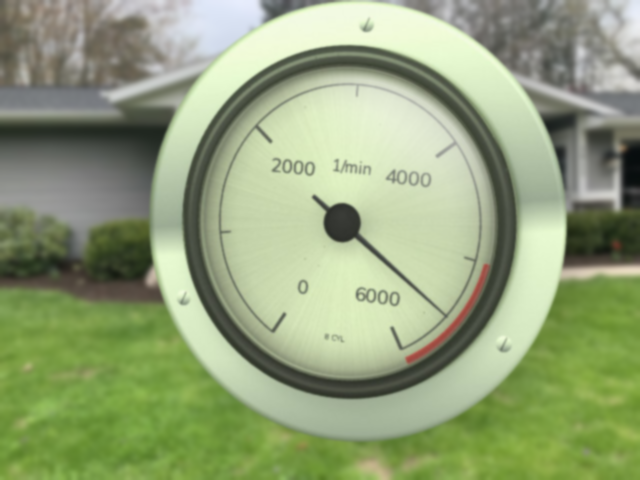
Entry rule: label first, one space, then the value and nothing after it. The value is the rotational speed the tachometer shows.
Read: 5500 rpm
